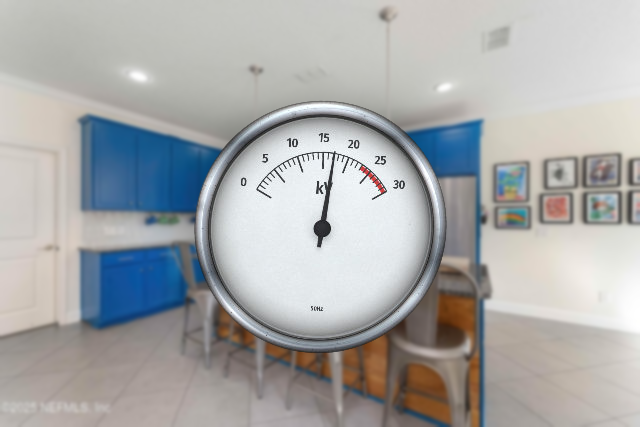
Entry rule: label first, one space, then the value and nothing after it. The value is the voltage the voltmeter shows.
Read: 17 kV
